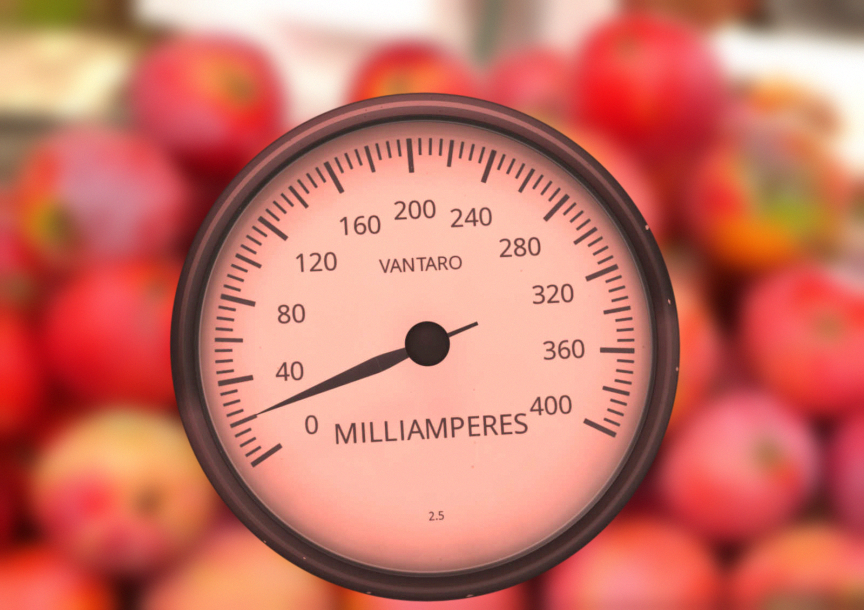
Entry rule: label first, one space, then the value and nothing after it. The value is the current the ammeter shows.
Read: 20 mA
